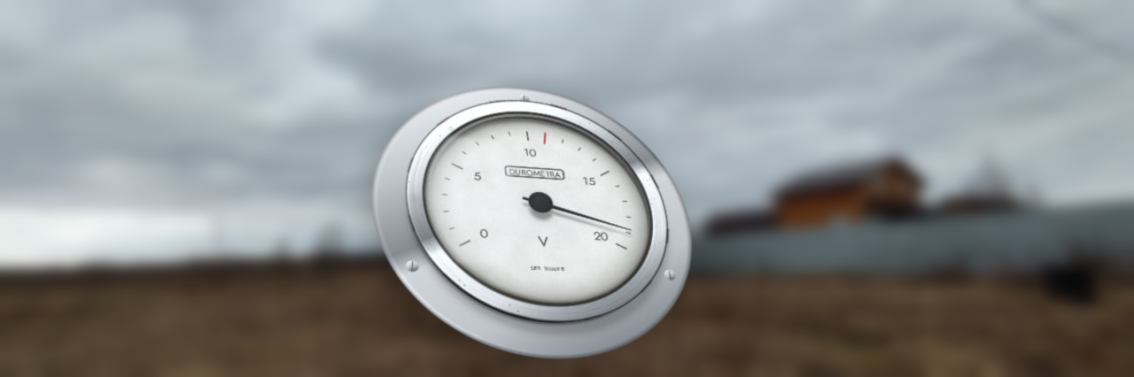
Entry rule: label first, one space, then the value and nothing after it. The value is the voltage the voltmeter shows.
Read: 19 V
